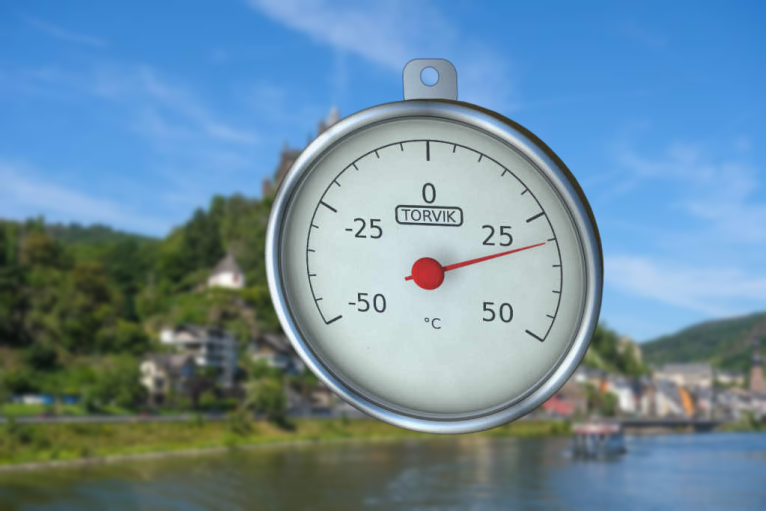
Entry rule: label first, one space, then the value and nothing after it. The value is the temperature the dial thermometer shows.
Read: 30 °C
